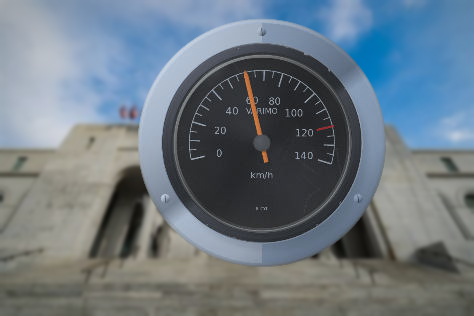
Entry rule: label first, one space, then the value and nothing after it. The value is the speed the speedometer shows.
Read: 60 km/h
